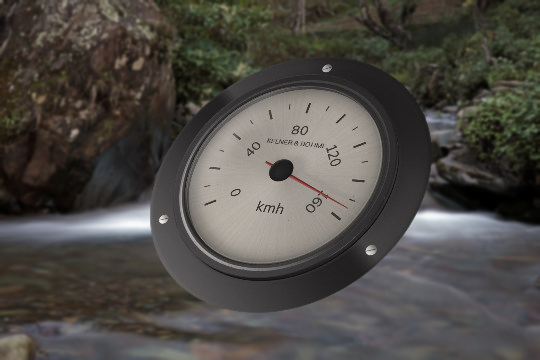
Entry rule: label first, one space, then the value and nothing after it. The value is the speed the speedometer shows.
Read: 155 km/h
